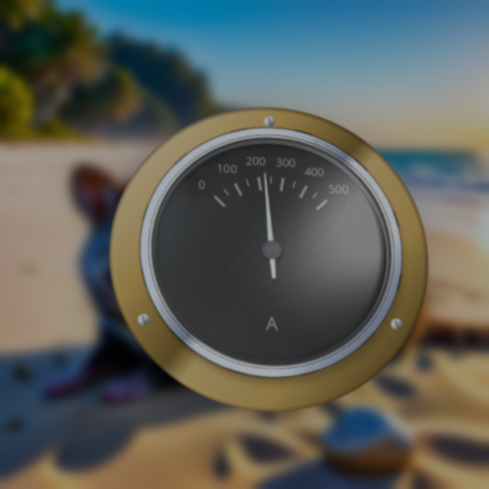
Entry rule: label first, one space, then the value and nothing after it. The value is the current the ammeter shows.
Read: 225 A
